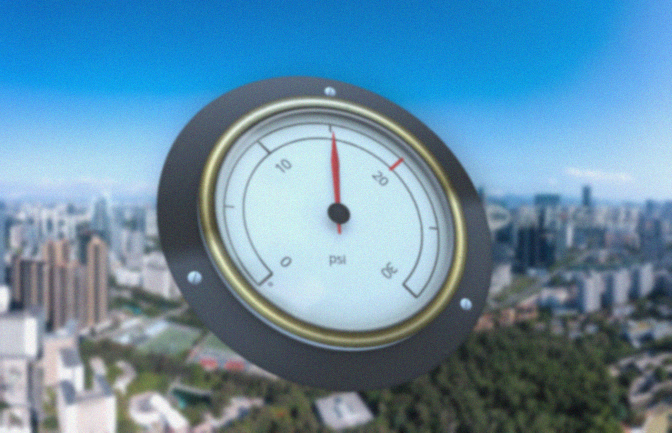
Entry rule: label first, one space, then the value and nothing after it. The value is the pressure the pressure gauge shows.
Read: 15 psi
